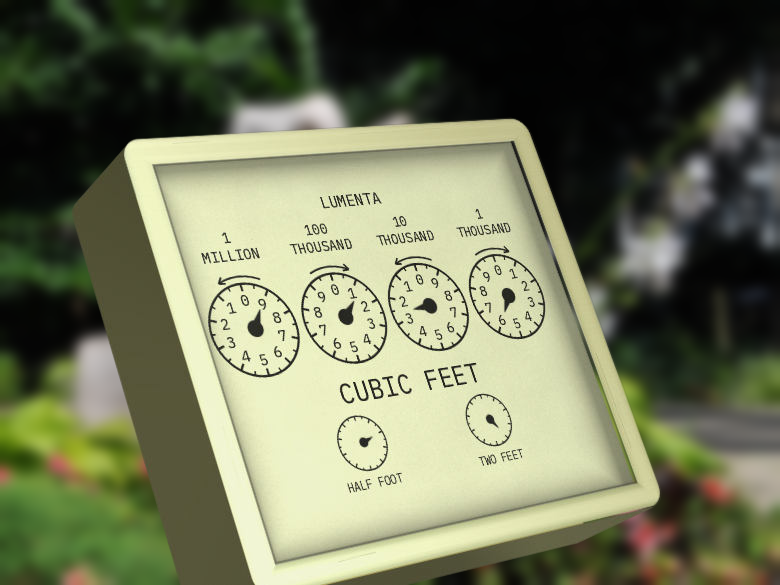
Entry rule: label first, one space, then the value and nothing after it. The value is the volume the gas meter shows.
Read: 912600 ft³
